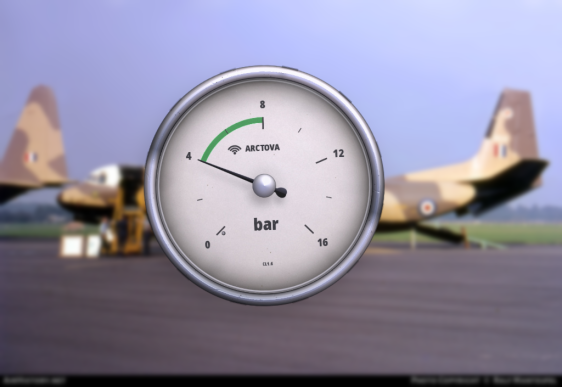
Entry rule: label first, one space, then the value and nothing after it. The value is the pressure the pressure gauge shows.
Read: 4 bar
